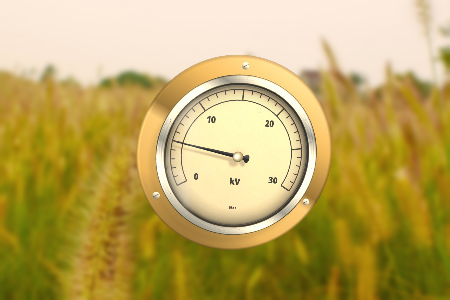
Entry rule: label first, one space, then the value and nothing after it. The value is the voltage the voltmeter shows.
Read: 5 kV
